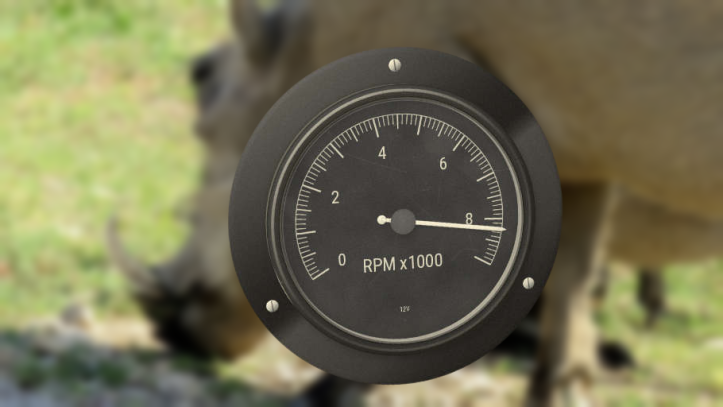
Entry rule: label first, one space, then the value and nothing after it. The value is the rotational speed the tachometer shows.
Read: 8200 rpm
